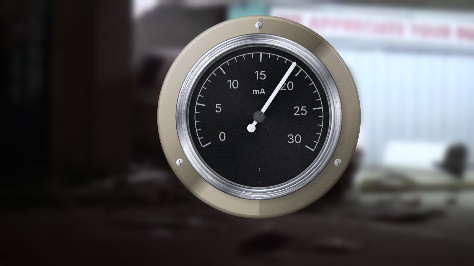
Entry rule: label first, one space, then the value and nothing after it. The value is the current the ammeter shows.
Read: 19 mA
